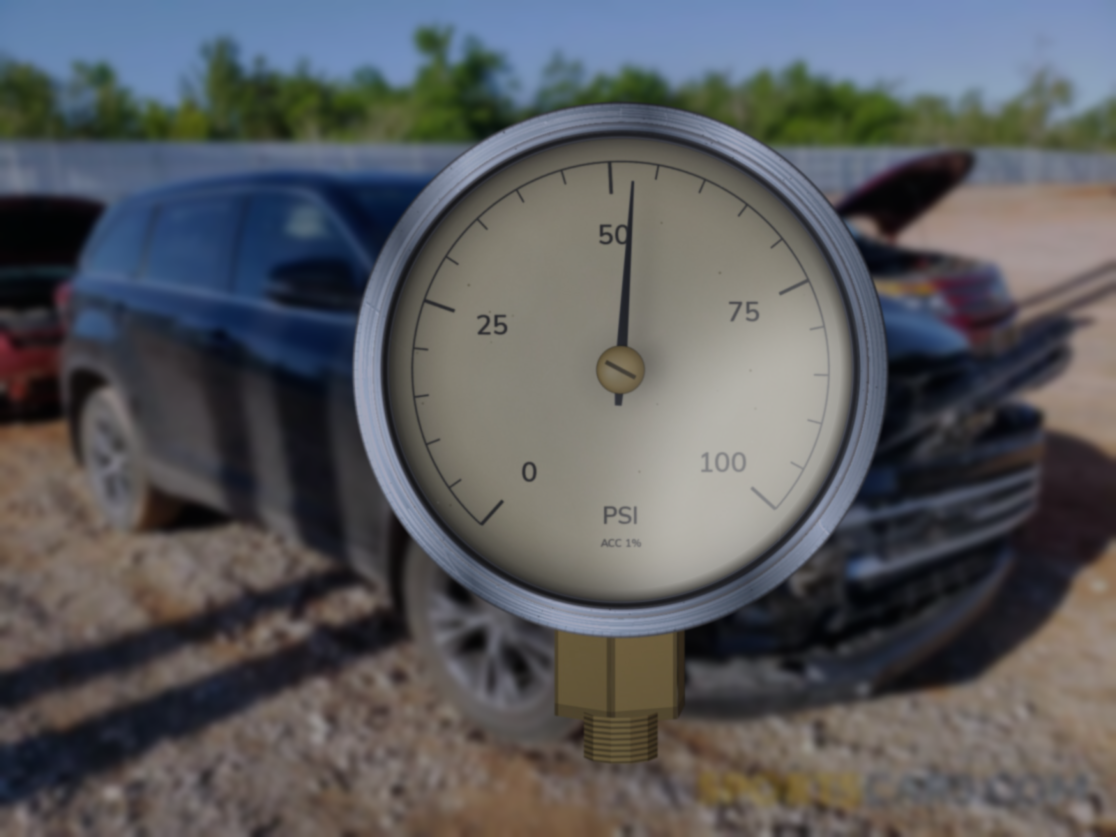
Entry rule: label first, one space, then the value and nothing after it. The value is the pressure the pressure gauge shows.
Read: 52.5 psi
